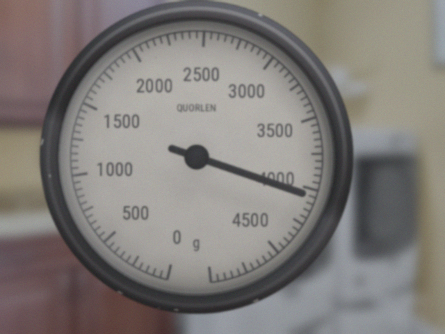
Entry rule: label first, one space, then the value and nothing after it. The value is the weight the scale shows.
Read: 4050 g
